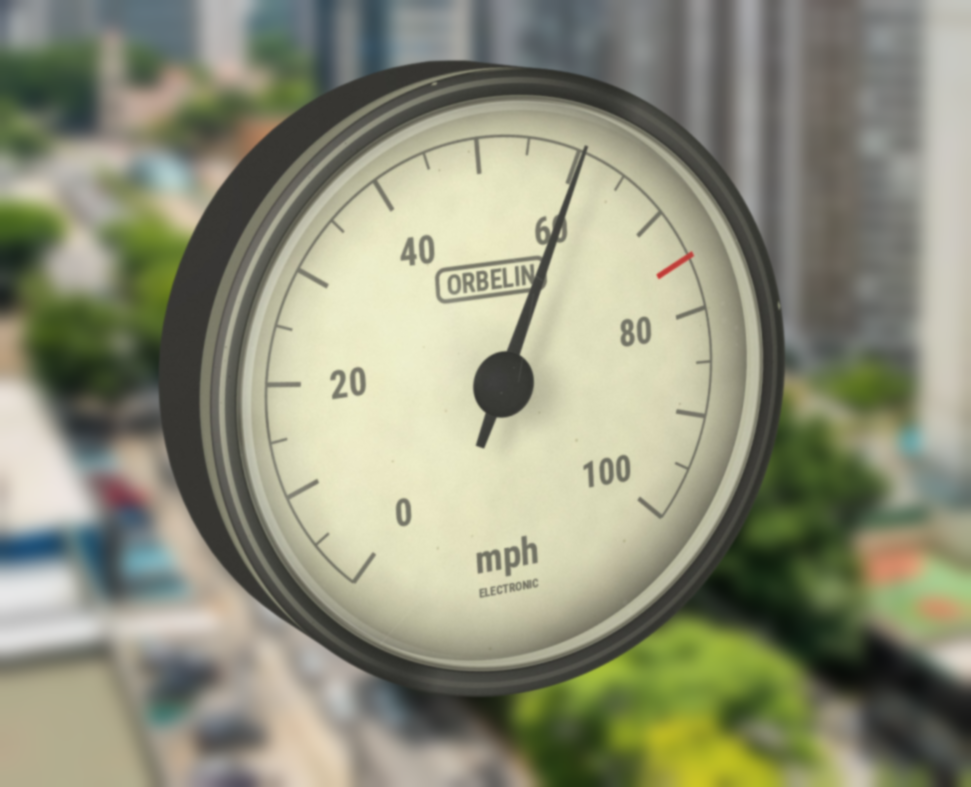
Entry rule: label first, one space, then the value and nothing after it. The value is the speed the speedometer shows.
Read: 60 mph
